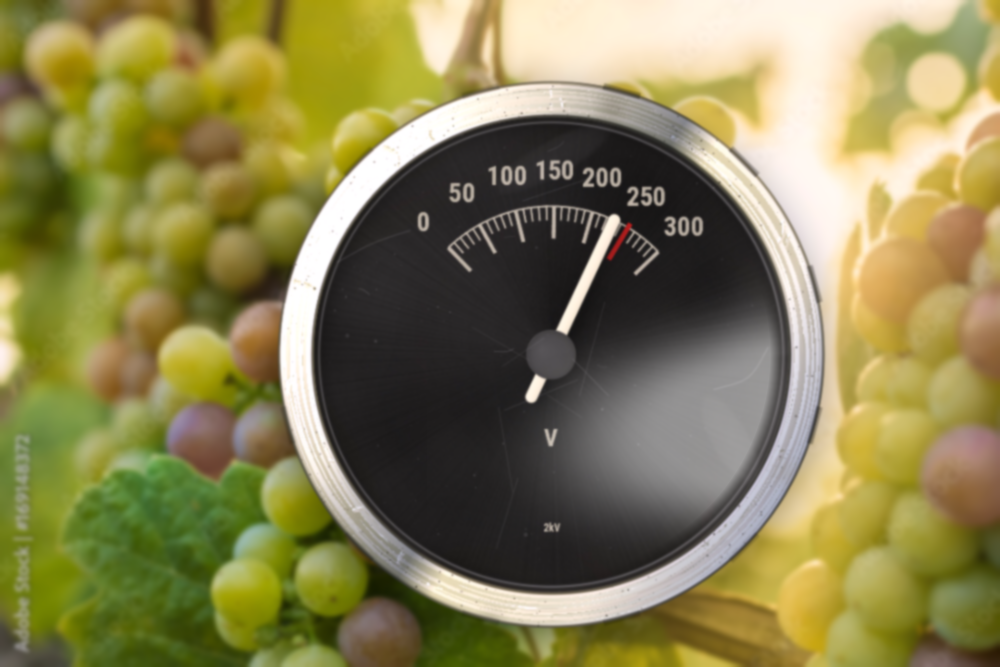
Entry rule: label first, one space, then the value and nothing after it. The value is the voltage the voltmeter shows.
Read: 230 V
